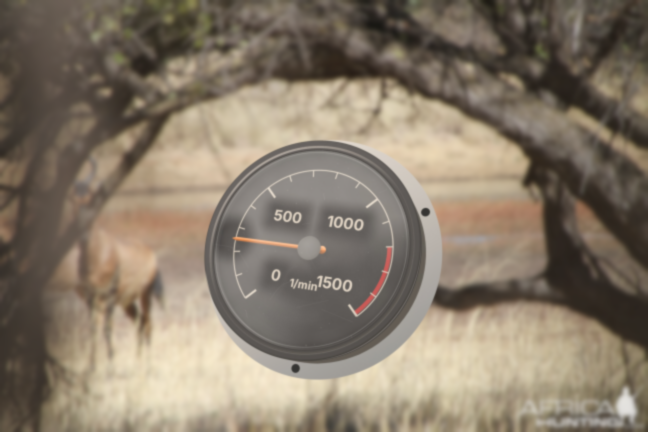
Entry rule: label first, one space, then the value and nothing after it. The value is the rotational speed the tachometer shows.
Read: 250 rpm
